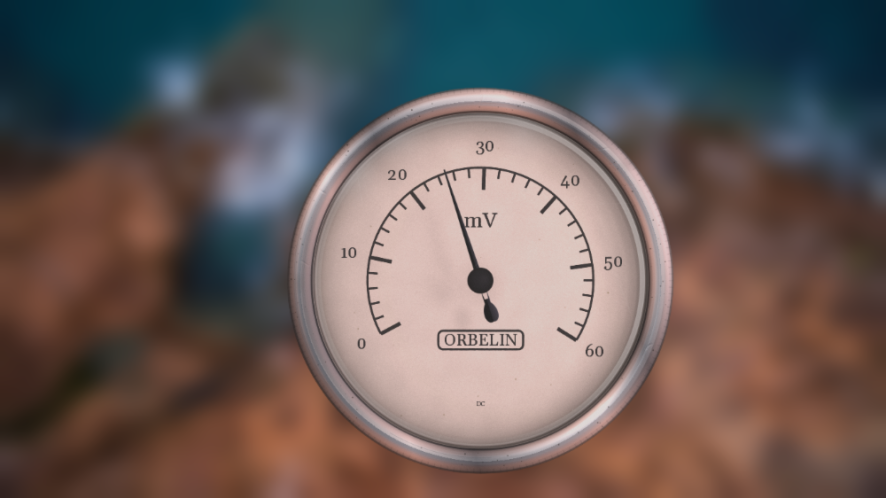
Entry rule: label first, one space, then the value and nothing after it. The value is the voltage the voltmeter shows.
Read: 25 mV
